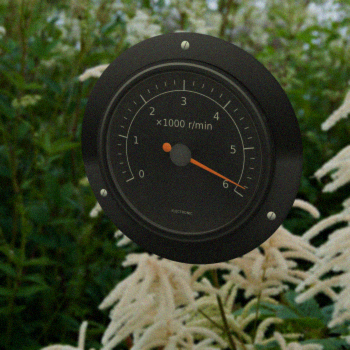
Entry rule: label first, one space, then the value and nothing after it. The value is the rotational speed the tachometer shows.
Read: 5800 rpm
